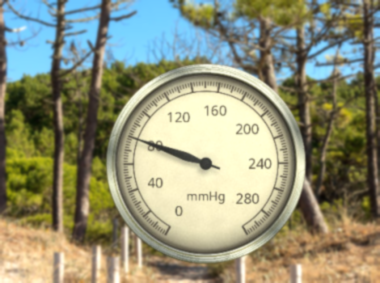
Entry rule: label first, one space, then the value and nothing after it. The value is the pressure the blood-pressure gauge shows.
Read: 80 mmHg
